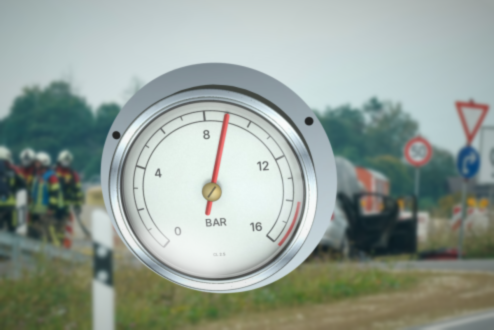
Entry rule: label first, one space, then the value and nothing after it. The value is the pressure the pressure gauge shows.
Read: 9 bar
